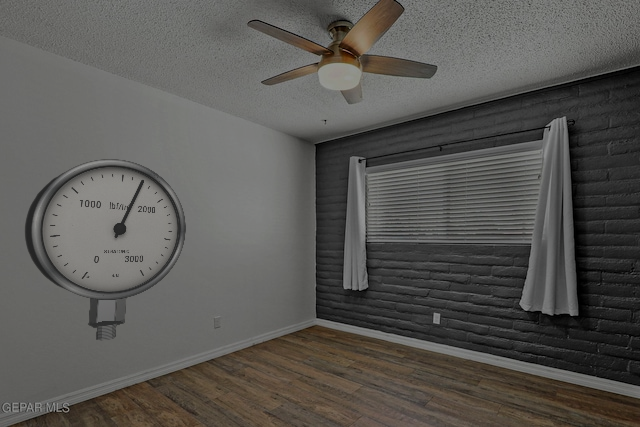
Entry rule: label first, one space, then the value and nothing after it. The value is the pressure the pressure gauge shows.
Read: 1700 psi
